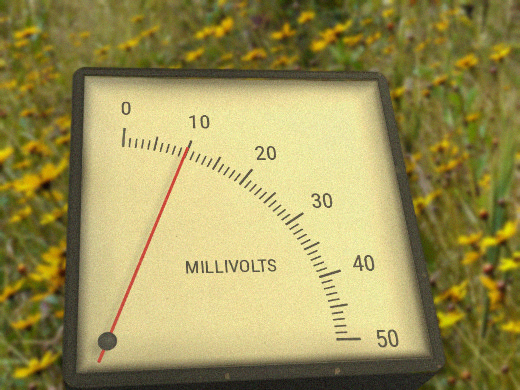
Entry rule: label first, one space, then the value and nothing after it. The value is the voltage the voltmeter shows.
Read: 10 mV
